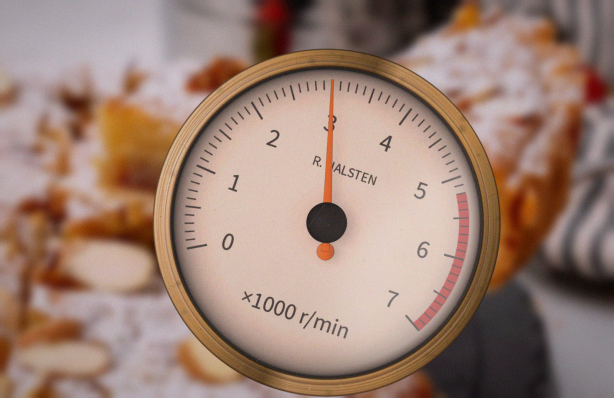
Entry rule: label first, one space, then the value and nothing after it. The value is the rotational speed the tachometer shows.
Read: 3000 rpm
